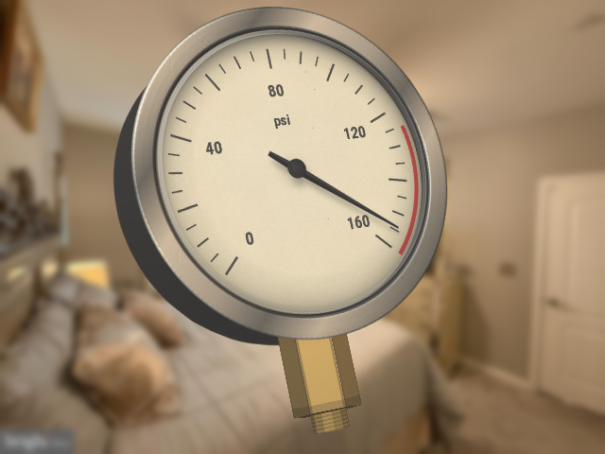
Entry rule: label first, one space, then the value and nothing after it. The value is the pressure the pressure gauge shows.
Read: 155 psi
